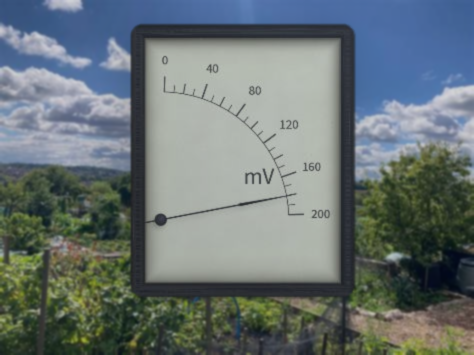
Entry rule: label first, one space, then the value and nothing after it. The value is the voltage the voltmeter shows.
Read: 180 mV
